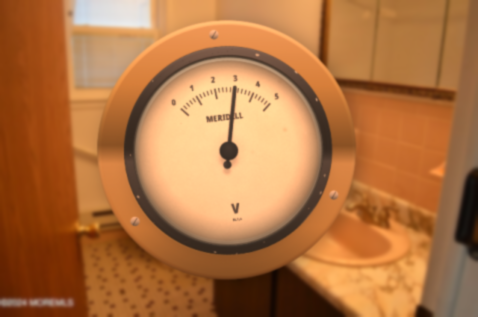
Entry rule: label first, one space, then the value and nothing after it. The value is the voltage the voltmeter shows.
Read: 3 V
